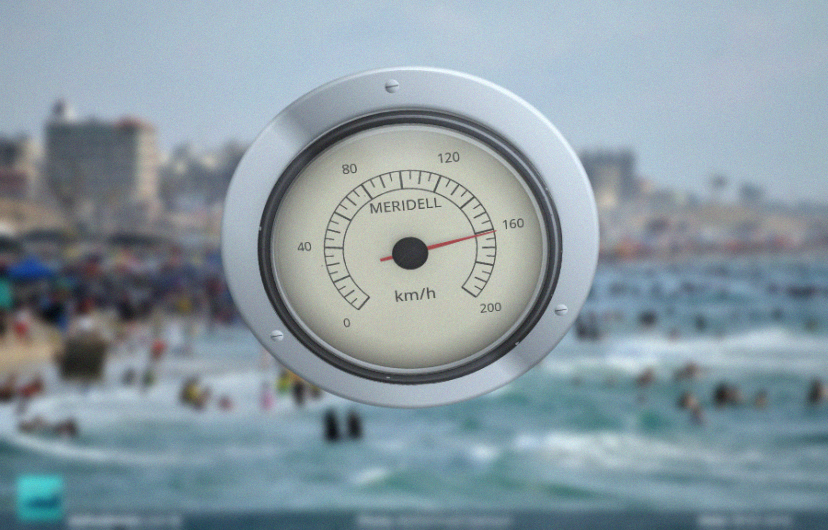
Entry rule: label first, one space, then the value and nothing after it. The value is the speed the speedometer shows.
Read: 160 km/h
